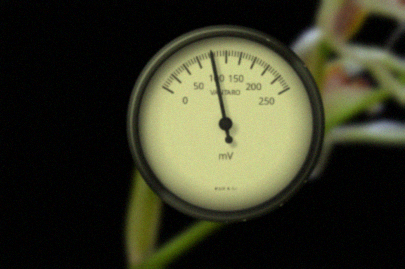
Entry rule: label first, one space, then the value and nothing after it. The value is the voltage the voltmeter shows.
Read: 100 mV
